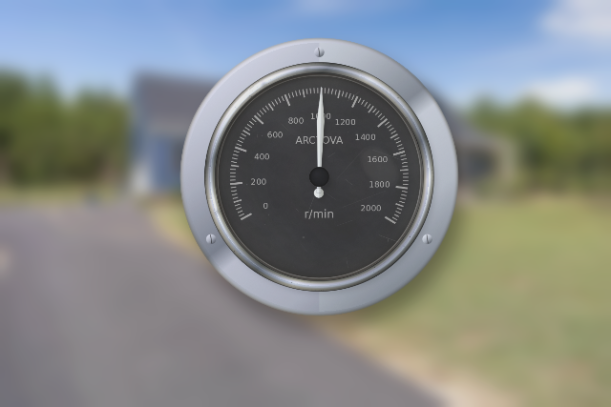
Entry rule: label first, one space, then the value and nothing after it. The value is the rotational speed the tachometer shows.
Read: 1000 rpm
